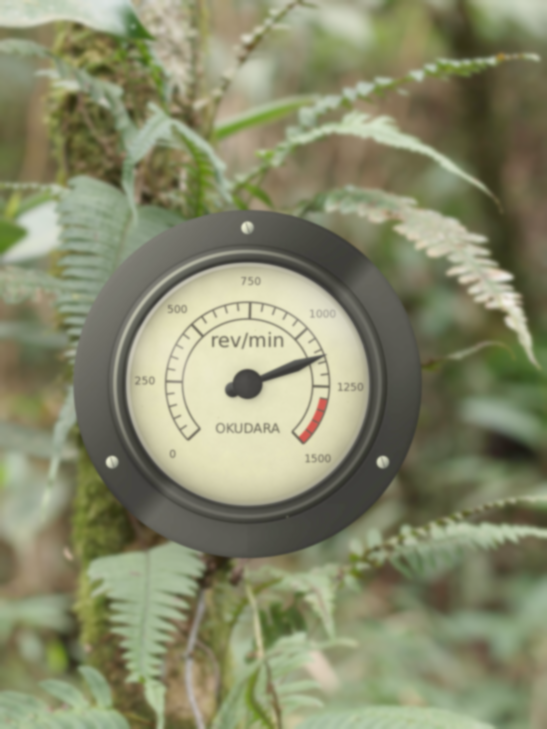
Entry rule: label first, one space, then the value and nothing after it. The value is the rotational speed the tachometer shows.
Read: 1125 rpm
